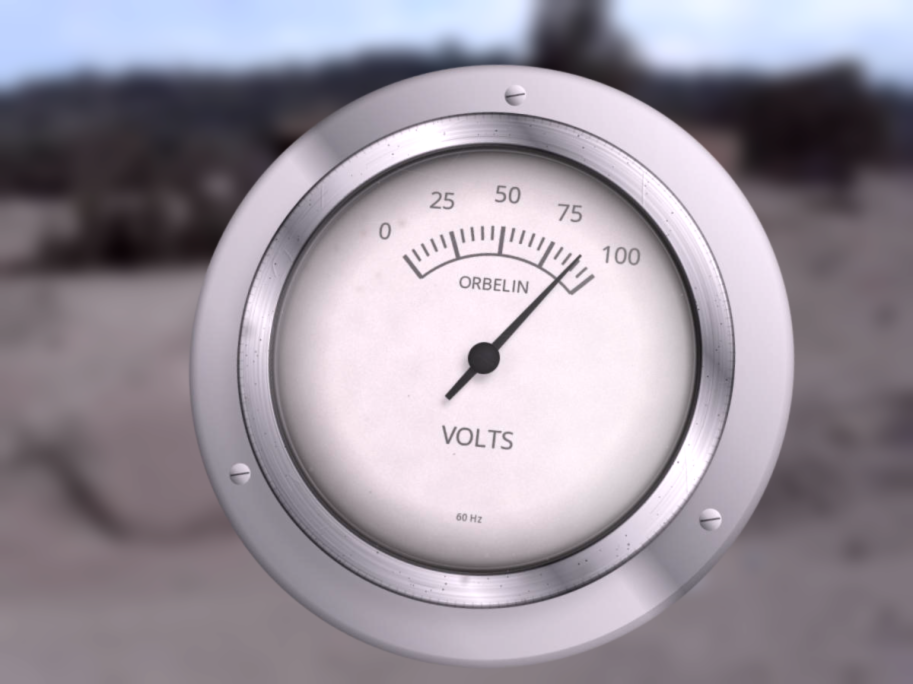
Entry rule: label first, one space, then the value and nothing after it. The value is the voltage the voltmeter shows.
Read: 90 V
